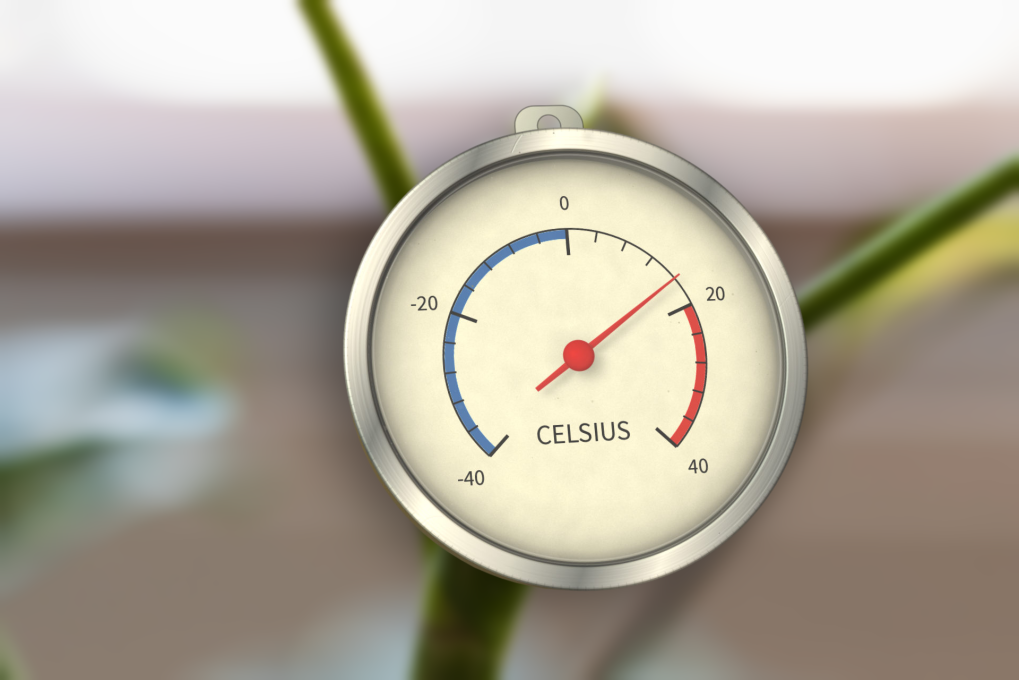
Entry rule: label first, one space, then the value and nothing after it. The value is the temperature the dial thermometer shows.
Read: 16 °C
